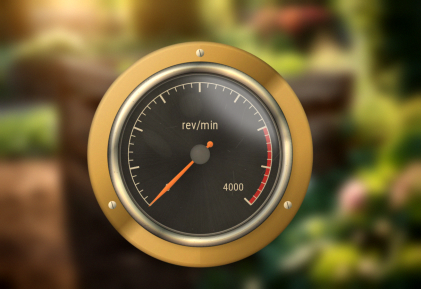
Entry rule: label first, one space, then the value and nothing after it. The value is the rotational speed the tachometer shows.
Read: 0 rpm
